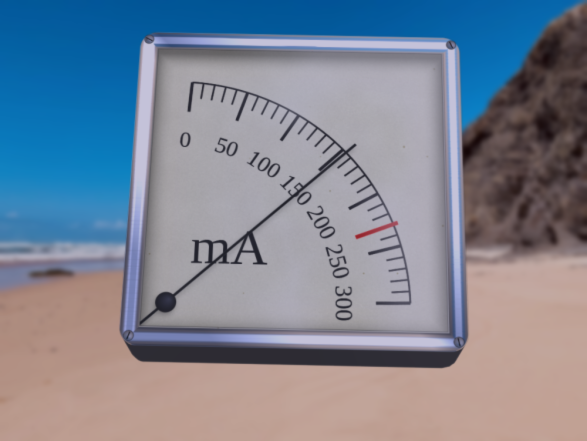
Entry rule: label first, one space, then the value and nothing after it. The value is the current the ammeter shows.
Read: 155 mA
